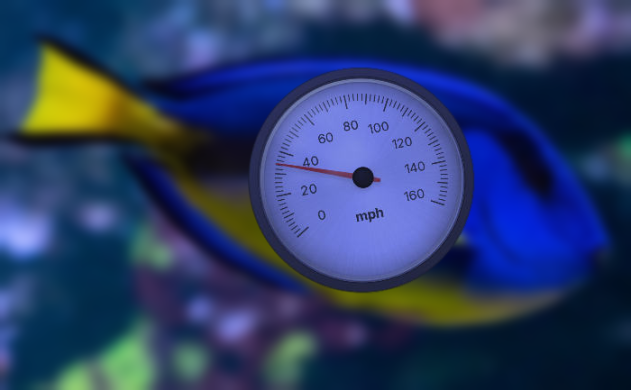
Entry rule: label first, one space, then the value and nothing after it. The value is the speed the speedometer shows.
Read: 34 mph
